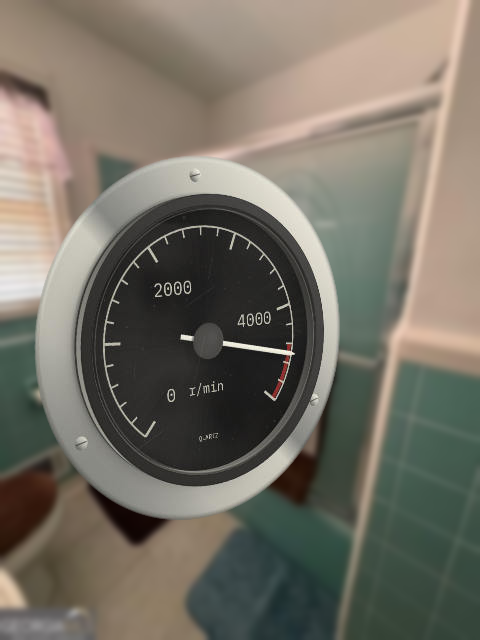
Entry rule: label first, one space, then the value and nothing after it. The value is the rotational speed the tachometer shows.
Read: 4500 rpm
